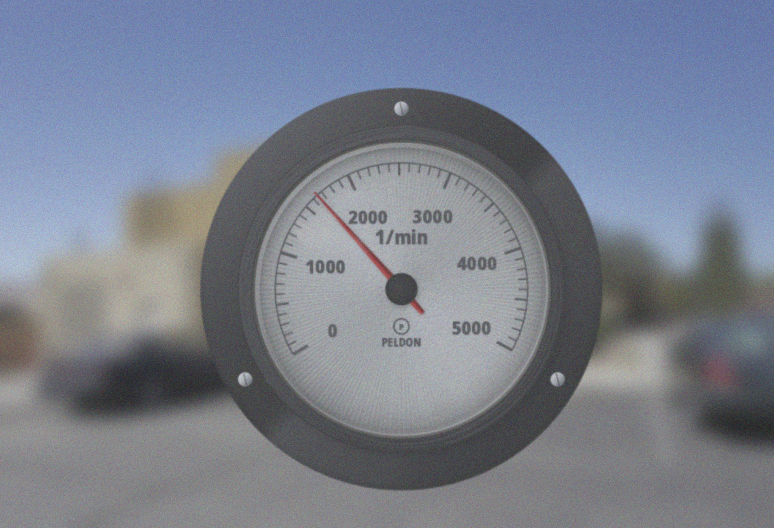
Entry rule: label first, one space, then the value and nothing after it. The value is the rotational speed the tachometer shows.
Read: 1650 rpm
